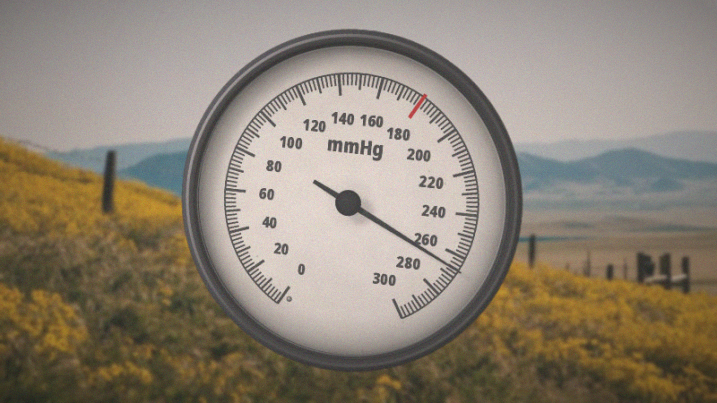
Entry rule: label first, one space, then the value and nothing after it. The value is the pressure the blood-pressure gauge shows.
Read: 266 mmHg
